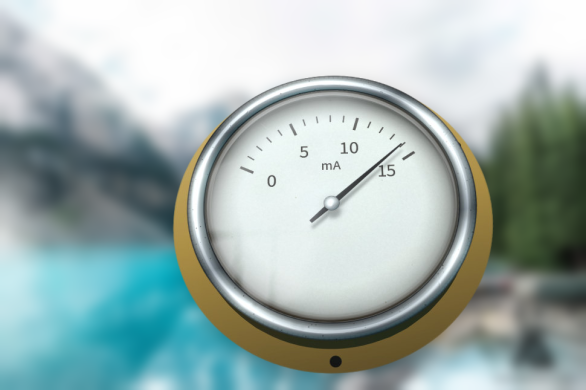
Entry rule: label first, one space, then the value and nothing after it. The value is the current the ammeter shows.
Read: 14 mA
